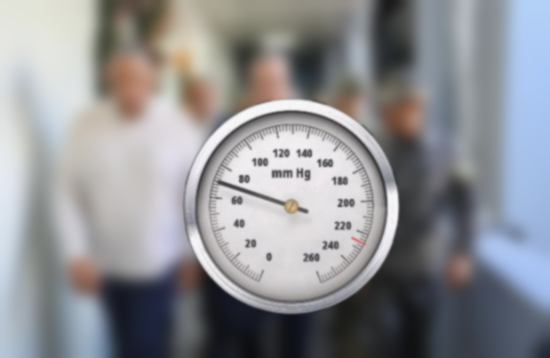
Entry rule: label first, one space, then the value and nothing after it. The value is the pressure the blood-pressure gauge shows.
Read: 70 mmHg
